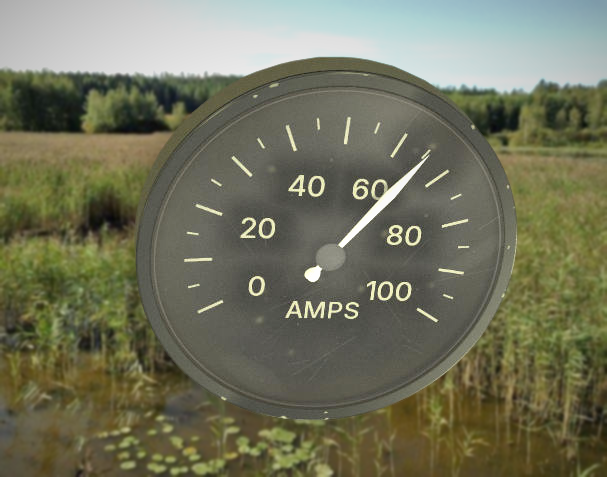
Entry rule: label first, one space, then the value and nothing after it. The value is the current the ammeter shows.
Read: 65 A
